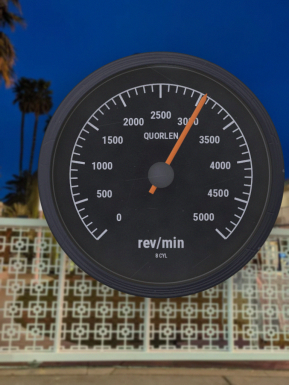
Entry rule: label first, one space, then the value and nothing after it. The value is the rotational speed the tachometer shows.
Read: 3050 rpm
